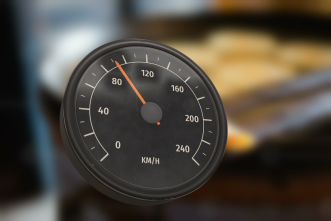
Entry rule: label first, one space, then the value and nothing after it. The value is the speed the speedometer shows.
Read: 90 km/h
